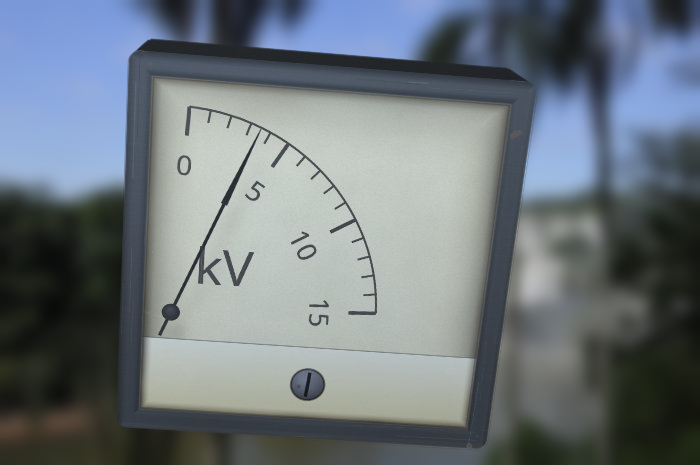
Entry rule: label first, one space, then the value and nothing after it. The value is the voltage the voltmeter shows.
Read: 3.5 kV
